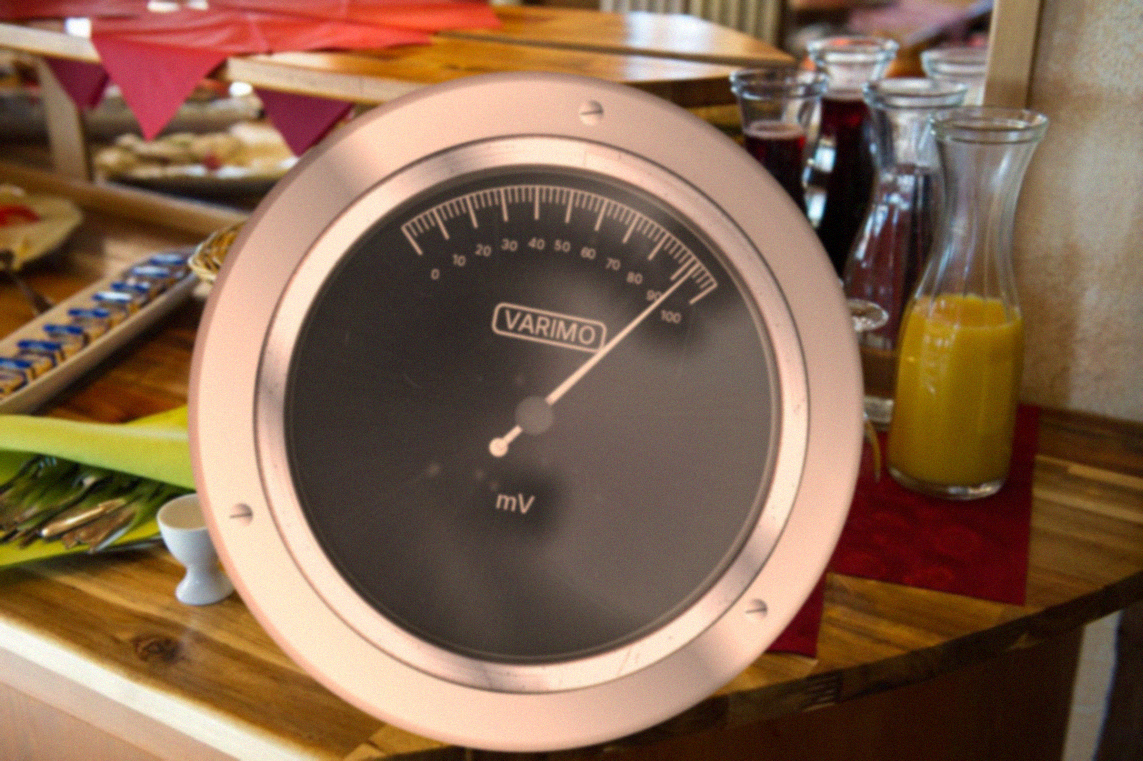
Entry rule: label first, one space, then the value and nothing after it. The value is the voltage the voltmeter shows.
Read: 92 mV
